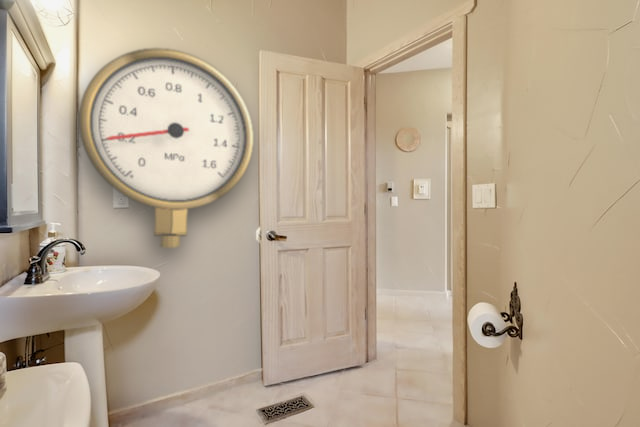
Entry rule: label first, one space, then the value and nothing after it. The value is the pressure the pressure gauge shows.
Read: 0.2 MPa
